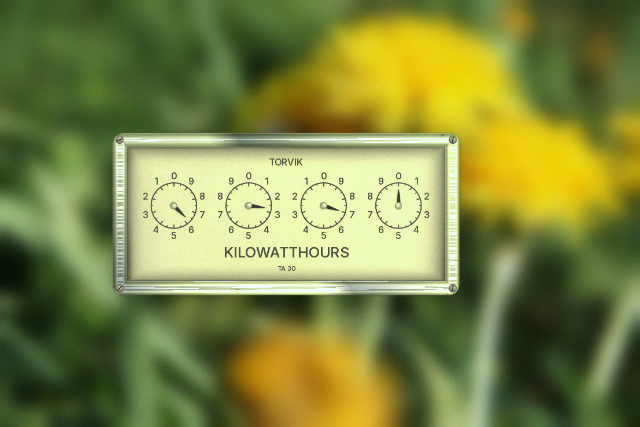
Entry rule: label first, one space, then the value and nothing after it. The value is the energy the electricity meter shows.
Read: 6270 kWh
